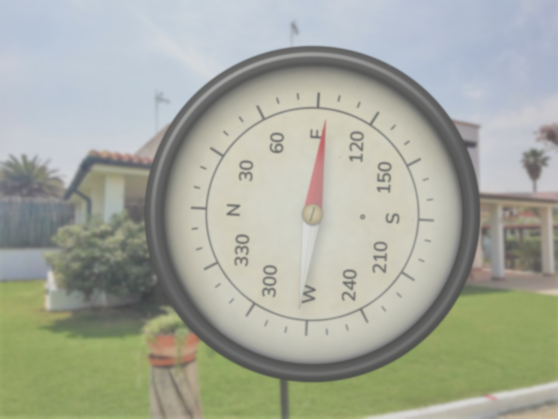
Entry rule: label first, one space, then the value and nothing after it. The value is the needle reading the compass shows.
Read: 95 °
